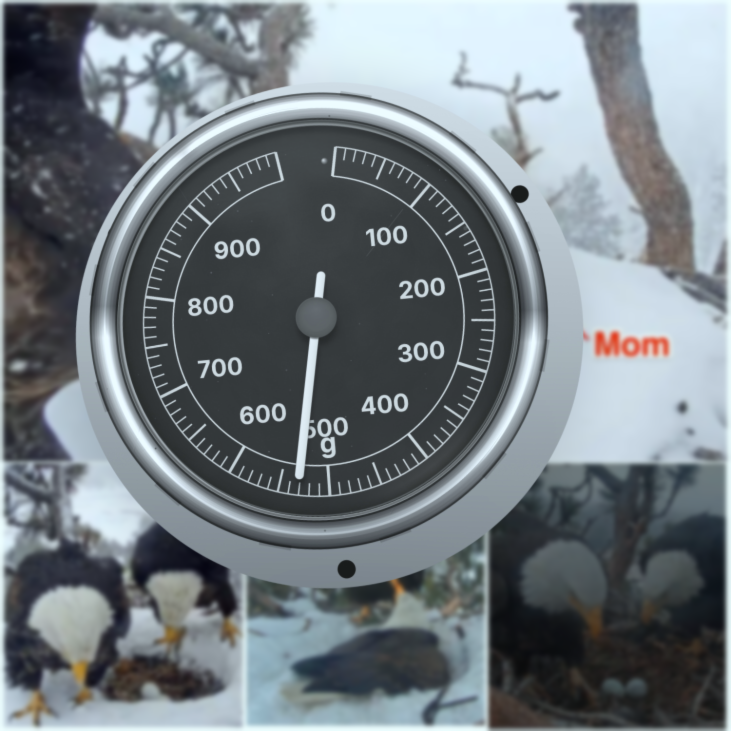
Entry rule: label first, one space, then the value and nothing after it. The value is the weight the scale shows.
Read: 530 g
